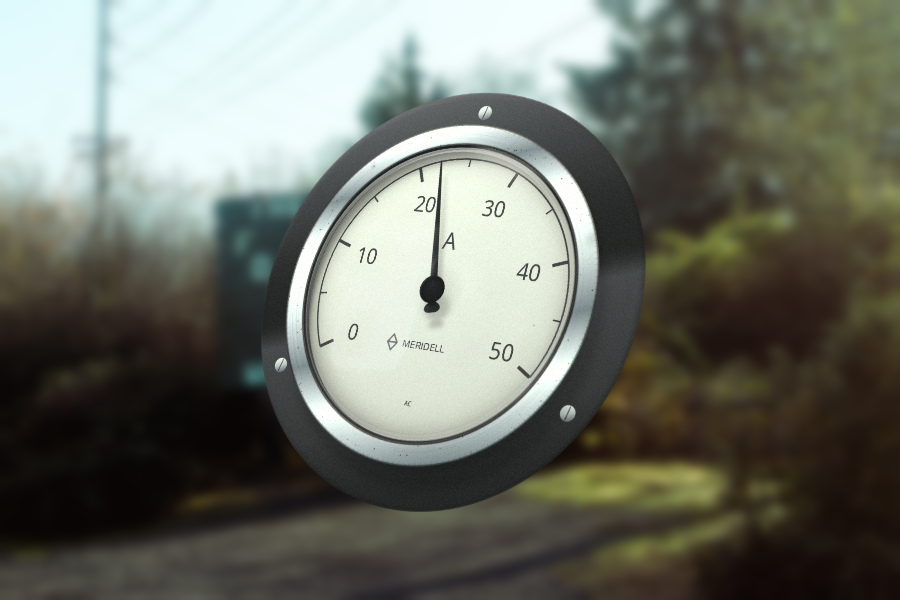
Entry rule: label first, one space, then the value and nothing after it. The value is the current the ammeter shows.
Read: 22.5 A
